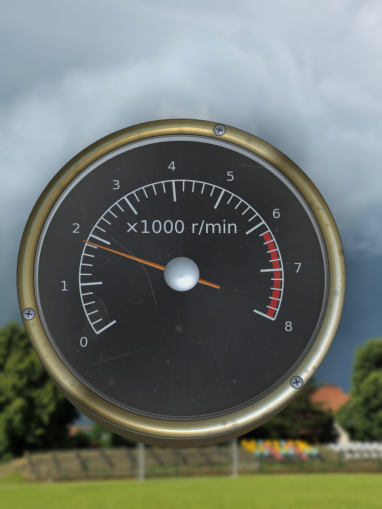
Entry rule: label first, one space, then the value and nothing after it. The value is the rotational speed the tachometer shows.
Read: 1800 rpm
